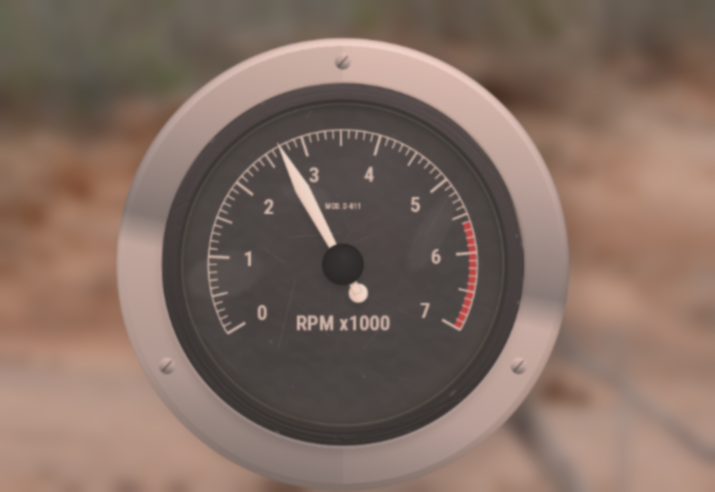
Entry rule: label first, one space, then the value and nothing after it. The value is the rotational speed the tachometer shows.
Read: 2700 rpm
